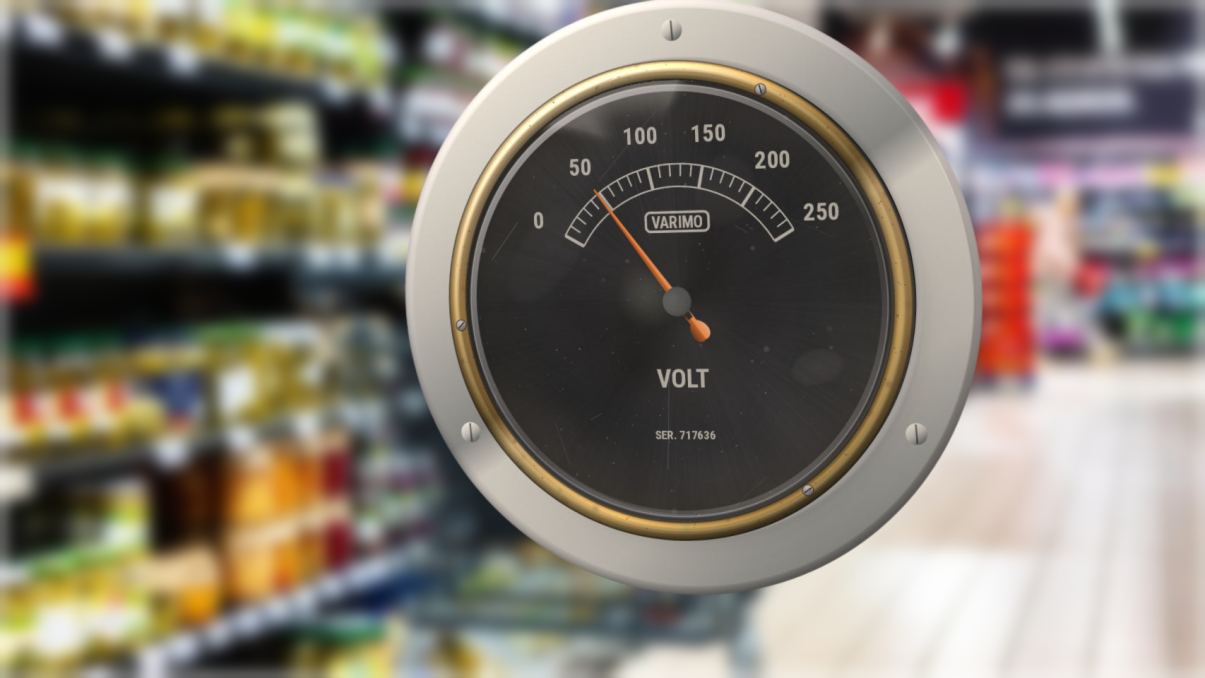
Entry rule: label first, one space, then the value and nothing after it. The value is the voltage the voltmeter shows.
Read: 50 V
